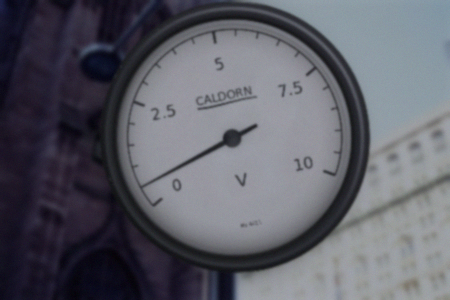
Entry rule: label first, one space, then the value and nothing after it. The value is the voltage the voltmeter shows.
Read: 0.5 V
